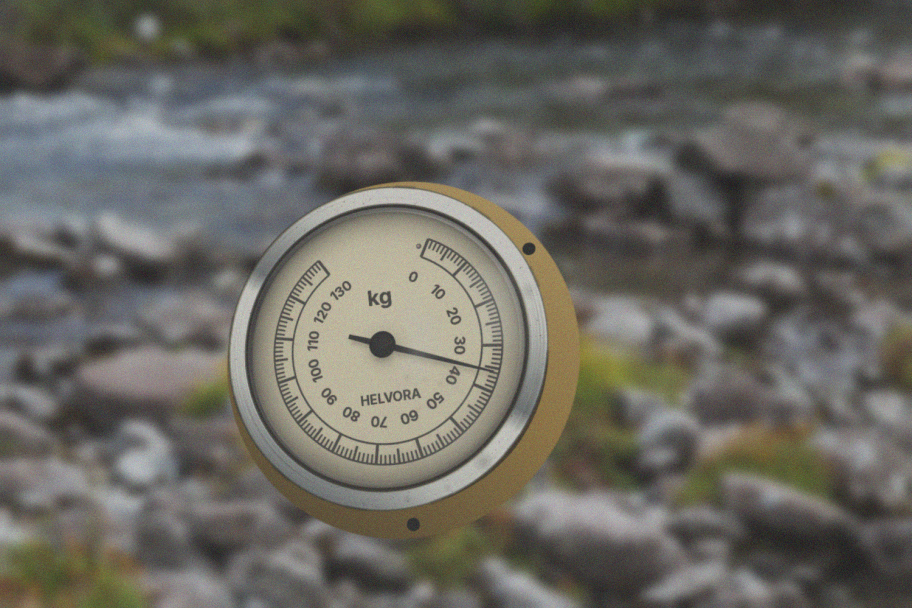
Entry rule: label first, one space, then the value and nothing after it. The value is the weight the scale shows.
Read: 36 kg
